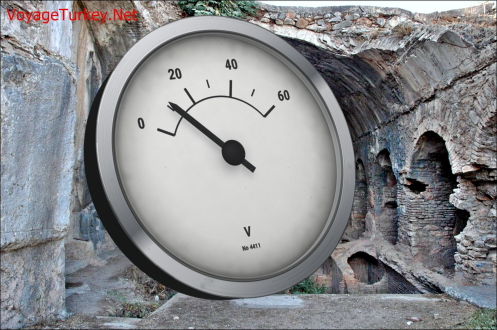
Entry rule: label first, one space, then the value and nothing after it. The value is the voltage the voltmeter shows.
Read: 10 V
